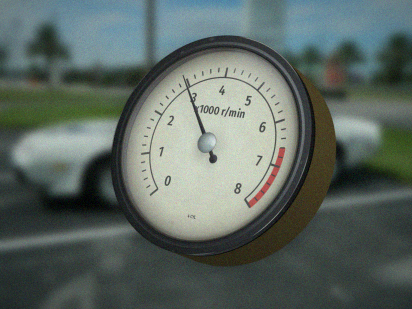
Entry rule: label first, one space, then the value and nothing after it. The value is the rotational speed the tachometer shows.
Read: 3000 rpm
